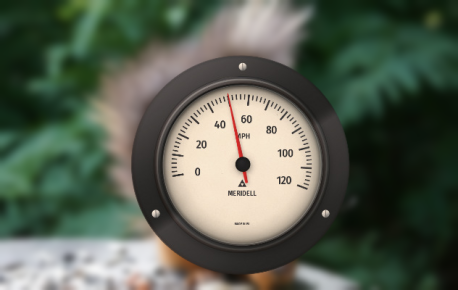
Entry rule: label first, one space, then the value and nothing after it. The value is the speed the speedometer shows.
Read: 50 mph
